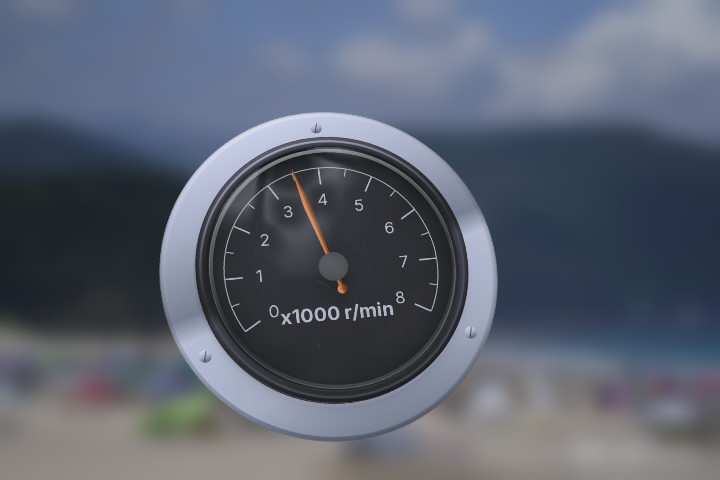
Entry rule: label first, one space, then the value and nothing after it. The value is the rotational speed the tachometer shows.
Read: 3500 rpm
